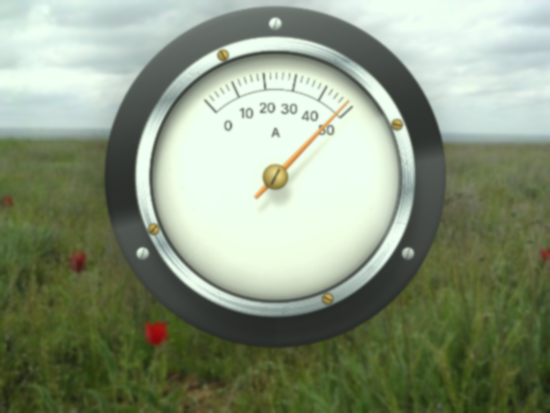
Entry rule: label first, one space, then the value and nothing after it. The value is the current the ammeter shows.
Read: 48 A
